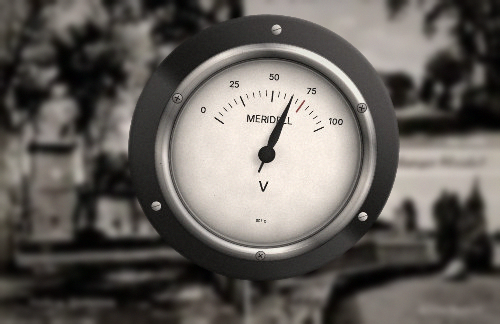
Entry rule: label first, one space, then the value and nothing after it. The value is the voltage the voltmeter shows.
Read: 65 V
